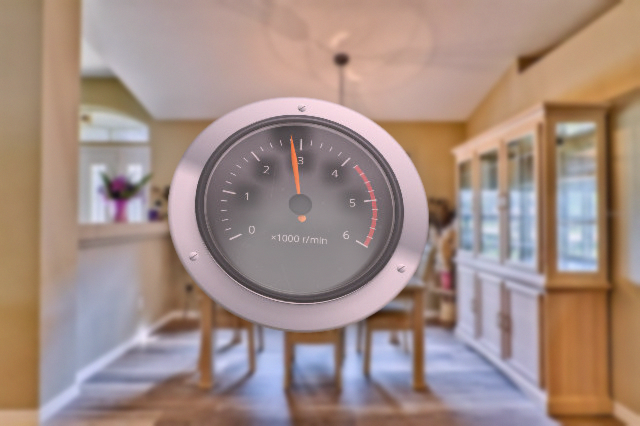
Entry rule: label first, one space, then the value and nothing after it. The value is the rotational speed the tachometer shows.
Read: 2800 rpm
